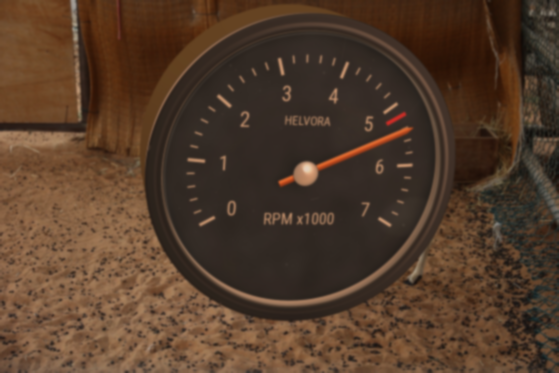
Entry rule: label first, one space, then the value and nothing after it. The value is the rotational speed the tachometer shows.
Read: 5400 rpm
